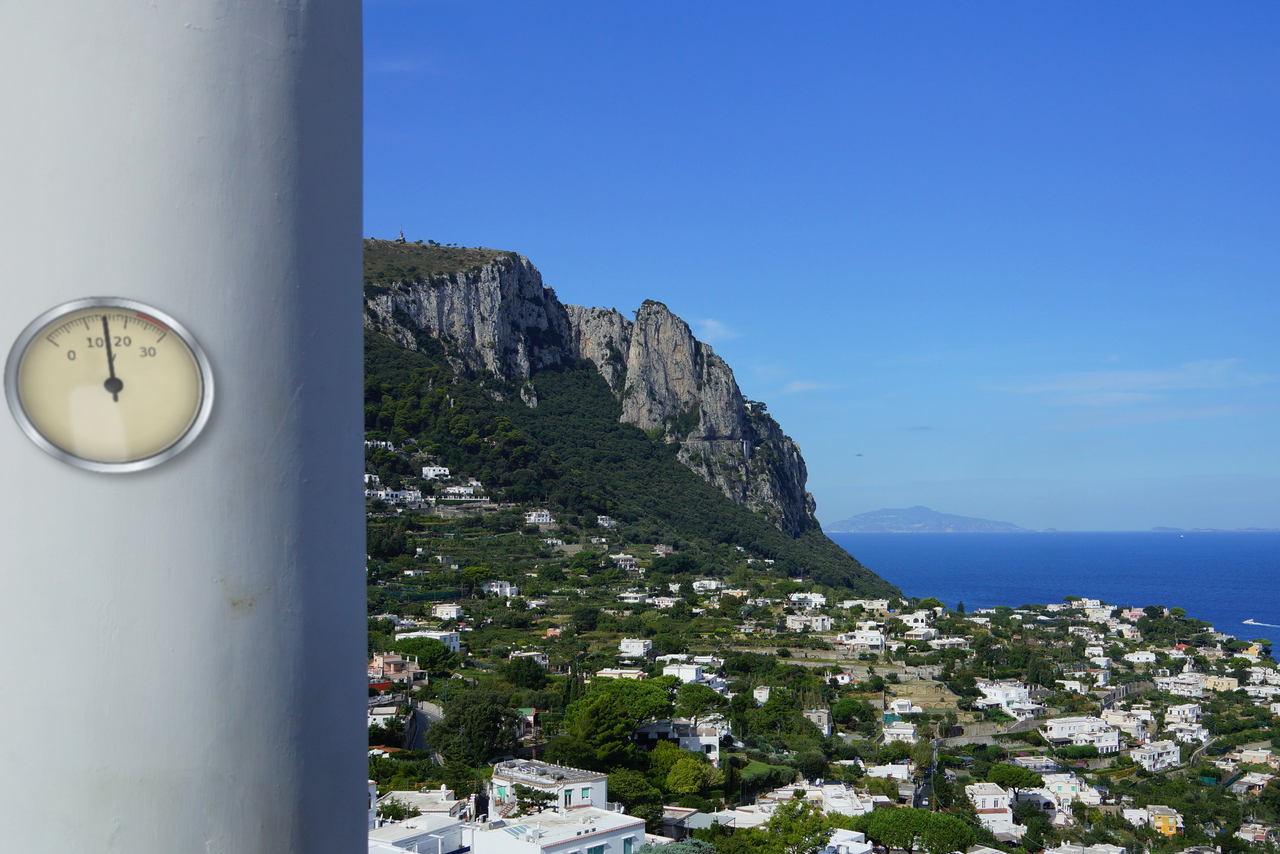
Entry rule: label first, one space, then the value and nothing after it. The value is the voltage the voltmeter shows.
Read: 15 V
